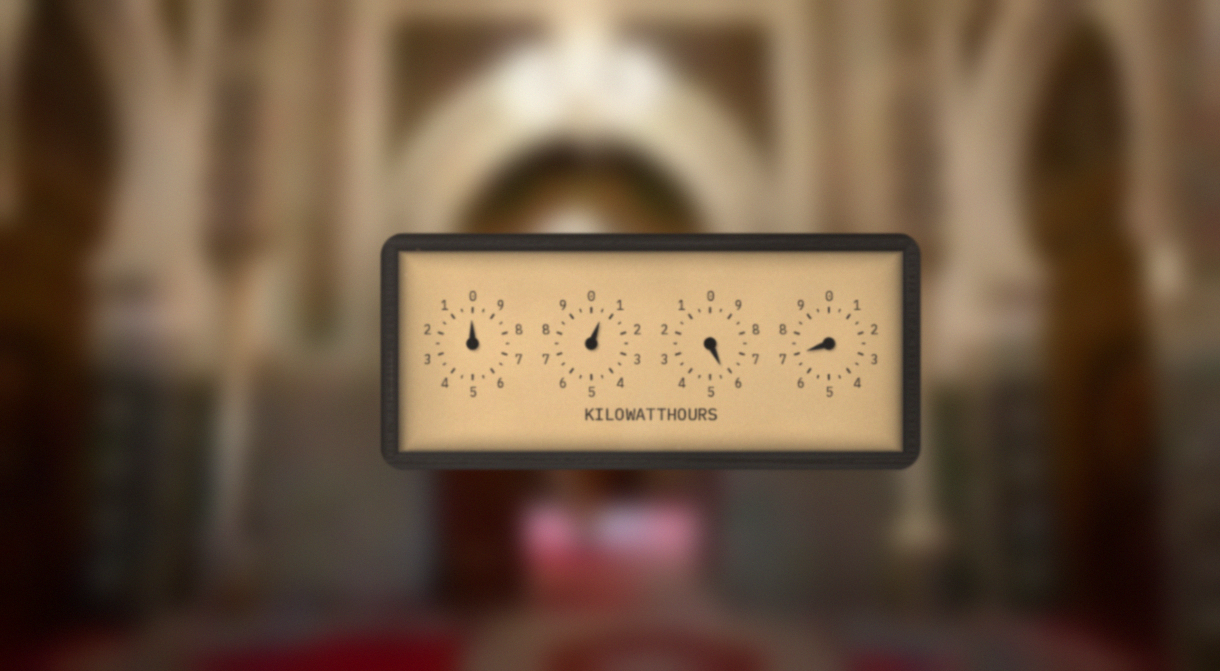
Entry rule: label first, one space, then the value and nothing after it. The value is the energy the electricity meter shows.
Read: 57 kWh
